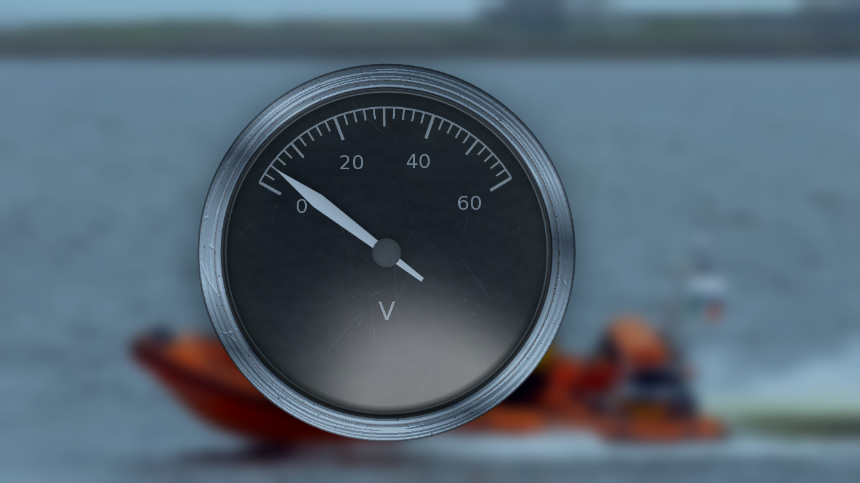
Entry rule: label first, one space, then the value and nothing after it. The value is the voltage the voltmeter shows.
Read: 4 V
